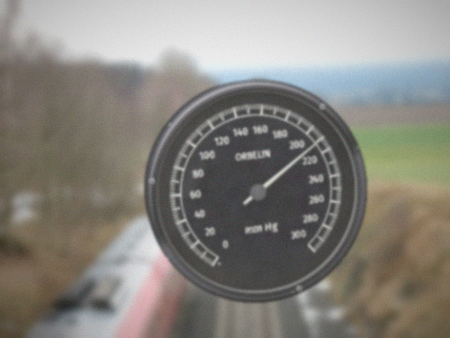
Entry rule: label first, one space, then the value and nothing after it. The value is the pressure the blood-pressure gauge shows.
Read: 210 mmHg
